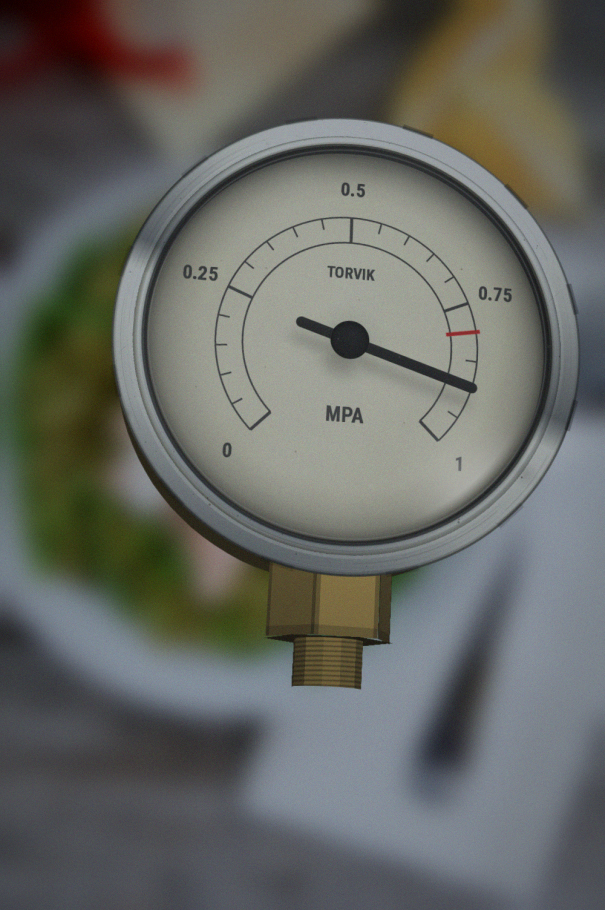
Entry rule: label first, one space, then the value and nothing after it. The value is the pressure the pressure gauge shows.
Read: 0.9 MPa
